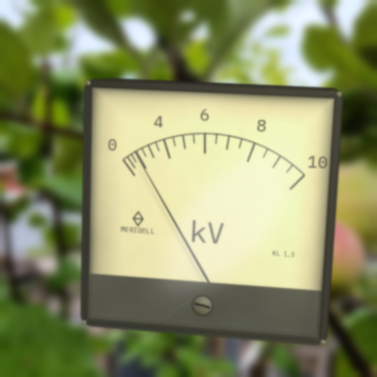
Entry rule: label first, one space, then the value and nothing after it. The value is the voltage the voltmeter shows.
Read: 2 kV
